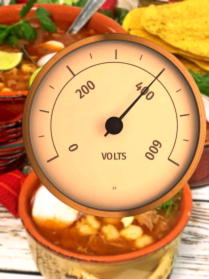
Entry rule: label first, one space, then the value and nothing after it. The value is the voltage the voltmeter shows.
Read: 400 V
